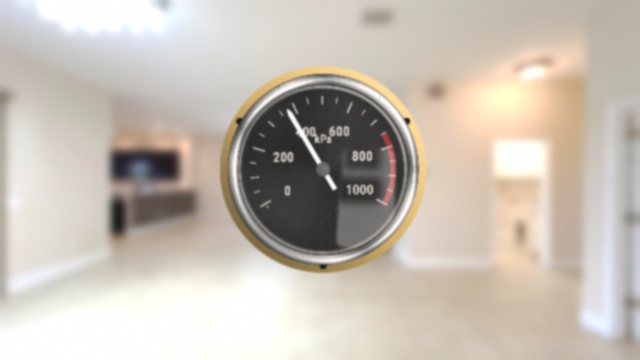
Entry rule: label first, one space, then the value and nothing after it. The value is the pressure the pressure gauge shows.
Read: 375 kPa
